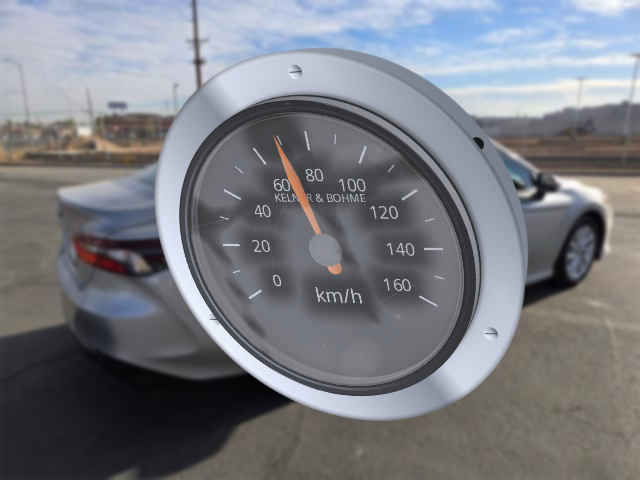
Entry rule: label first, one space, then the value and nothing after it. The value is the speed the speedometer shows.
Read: 70 km/h
